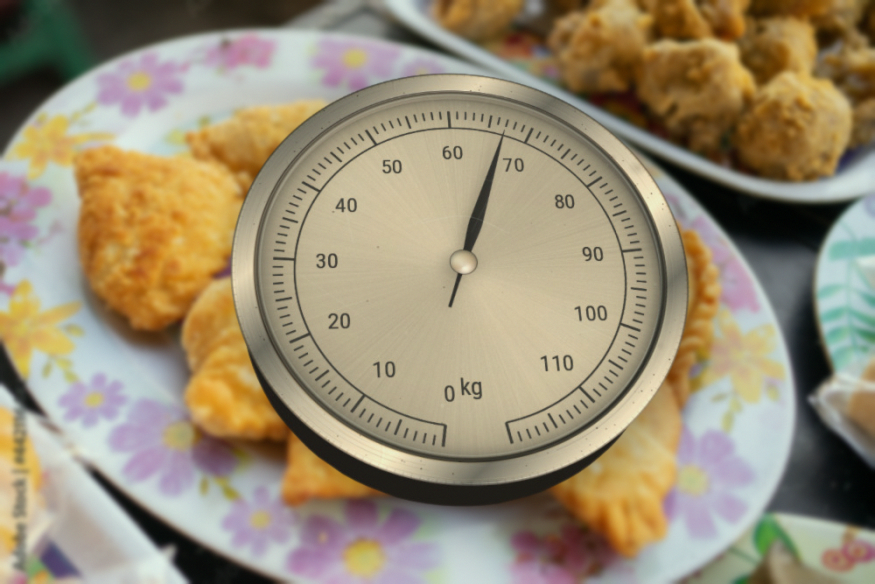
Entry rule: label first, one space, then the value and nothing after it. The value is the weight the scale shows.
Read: 67 kg
